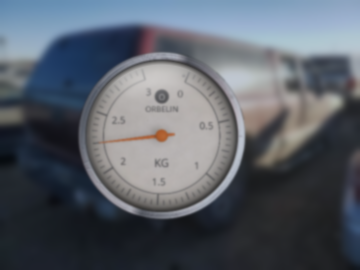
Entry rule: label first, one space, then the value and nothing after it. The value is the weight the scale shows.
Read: 2.25 kg
